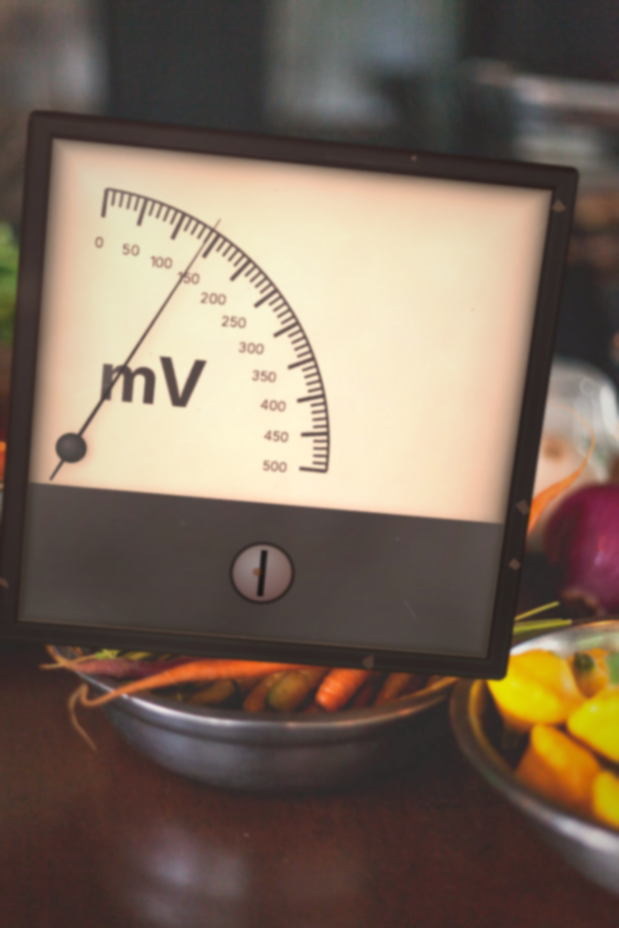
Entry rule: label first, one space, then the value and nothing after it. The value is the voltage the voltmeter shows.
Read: 140 mV
